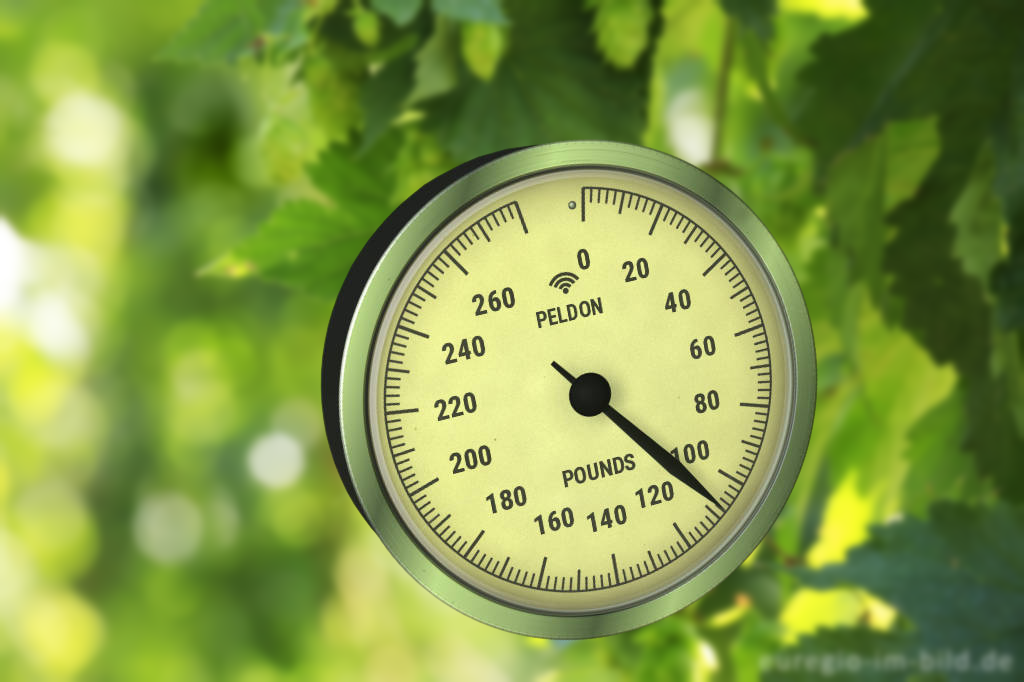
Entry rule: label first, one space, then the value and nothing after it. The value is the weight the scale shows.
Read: 108 lb
